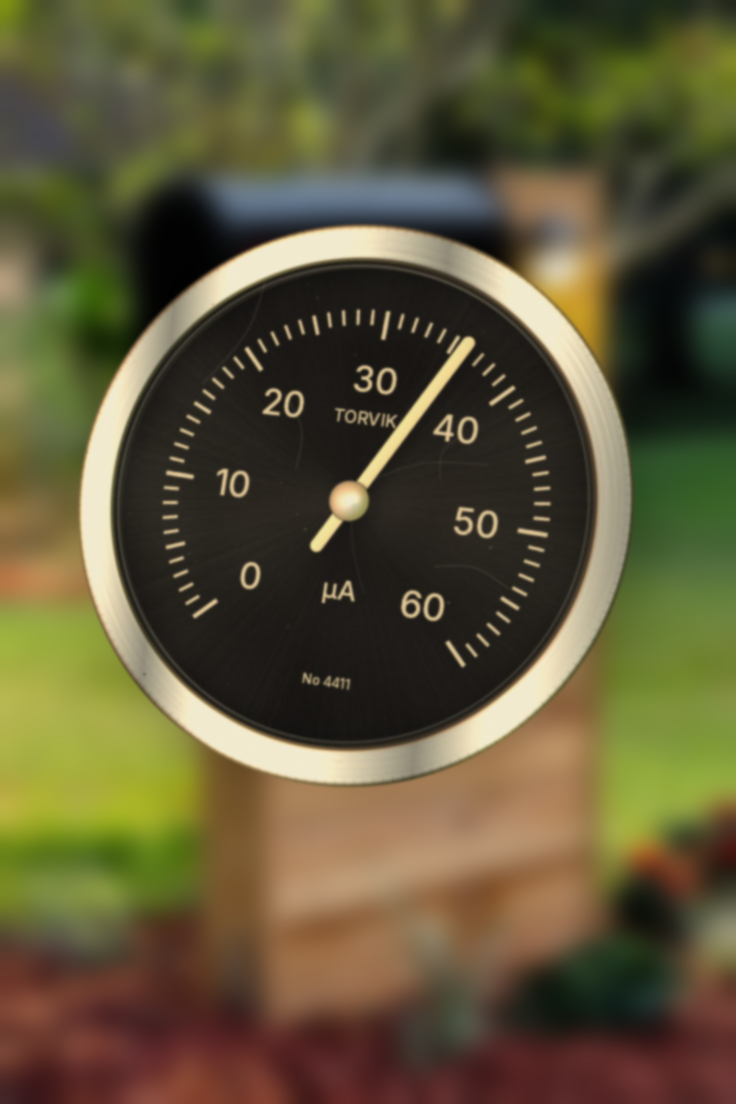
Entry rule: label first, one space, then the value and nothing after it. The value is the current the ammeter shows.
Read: 36 µA
